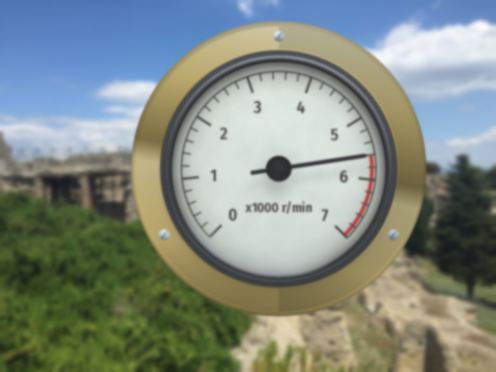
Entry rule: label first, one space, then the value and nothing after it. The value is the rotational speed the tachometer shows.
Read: 5600 rpm
